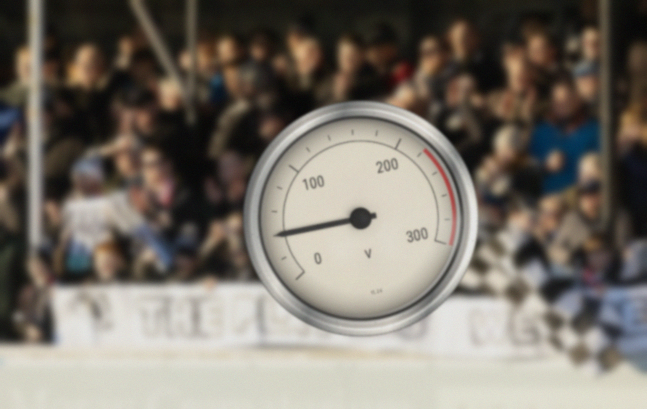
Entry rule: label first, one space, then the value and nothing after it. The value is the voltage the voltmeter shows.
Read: 40 V
